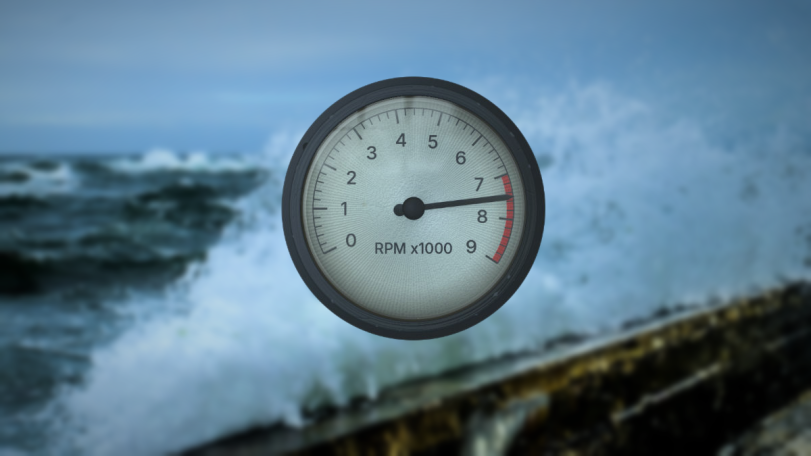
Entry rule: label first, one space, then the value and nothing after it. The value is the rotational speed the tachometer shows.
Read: 7500 rpm
